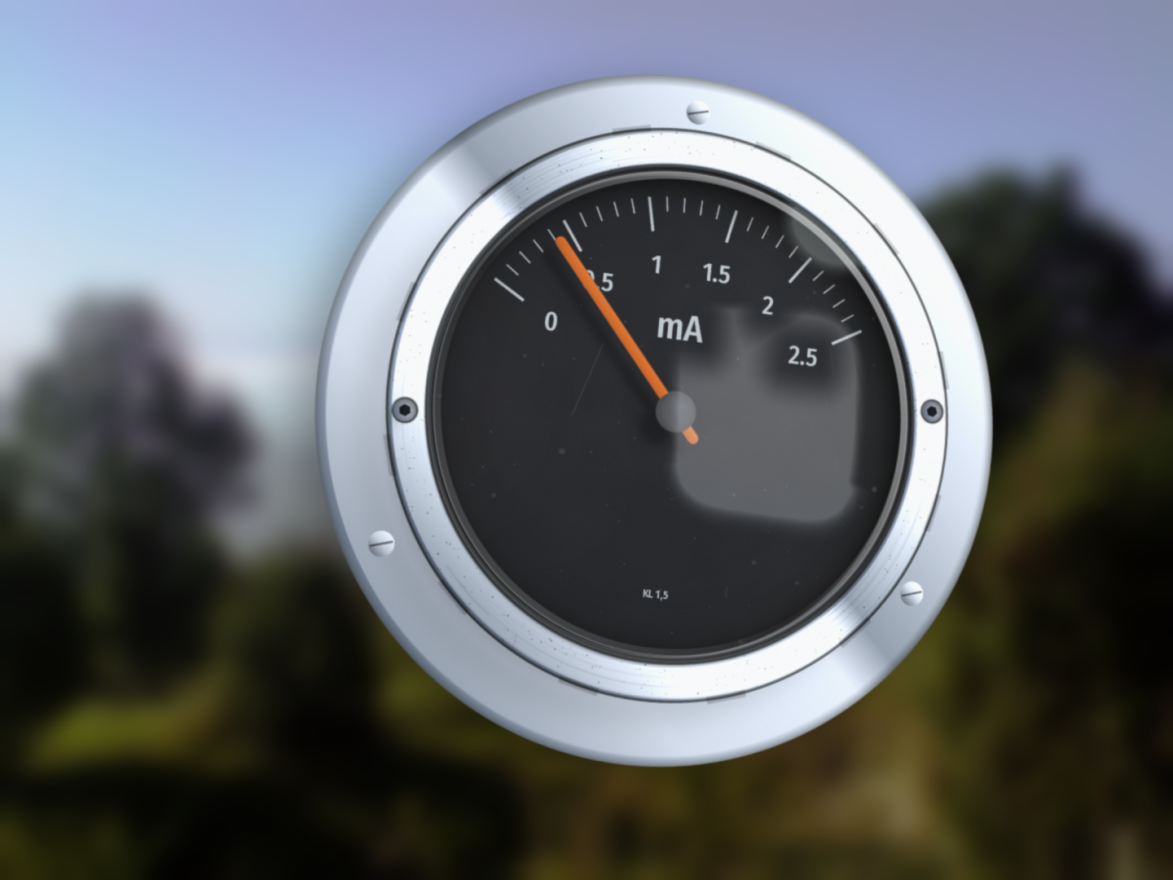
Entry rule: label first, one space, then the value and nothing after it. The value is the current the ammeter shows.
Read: 0.4 mA
